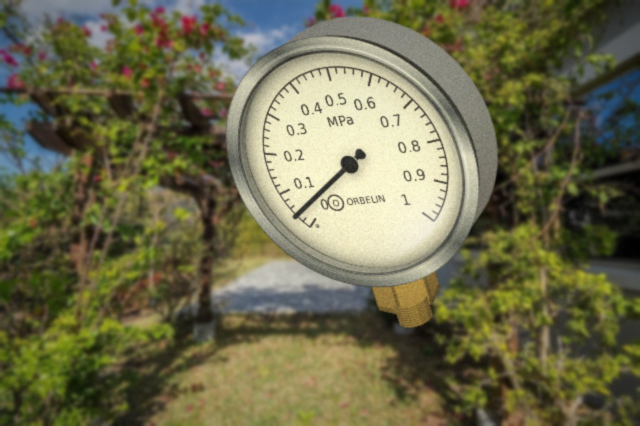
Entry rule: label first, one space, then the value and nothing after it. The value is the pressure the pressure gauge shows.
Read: 0.04 MPa
